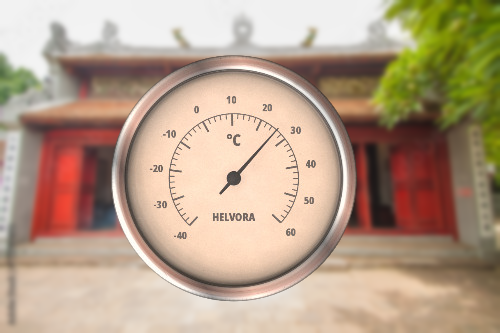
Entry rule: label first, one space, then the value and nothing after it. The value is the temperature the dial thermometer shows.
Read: 26 °C
